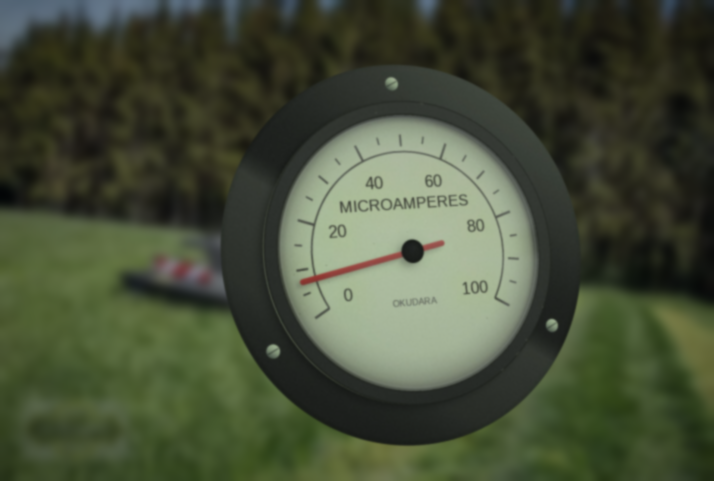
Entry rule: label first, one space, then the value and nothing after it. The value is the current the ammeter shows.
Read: 7.5 µA
